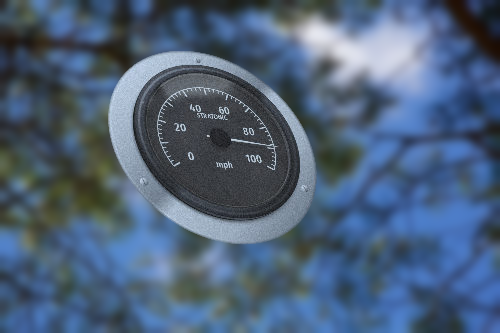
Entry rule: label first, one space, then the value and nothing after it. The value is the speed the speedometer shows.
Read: 90 mph
